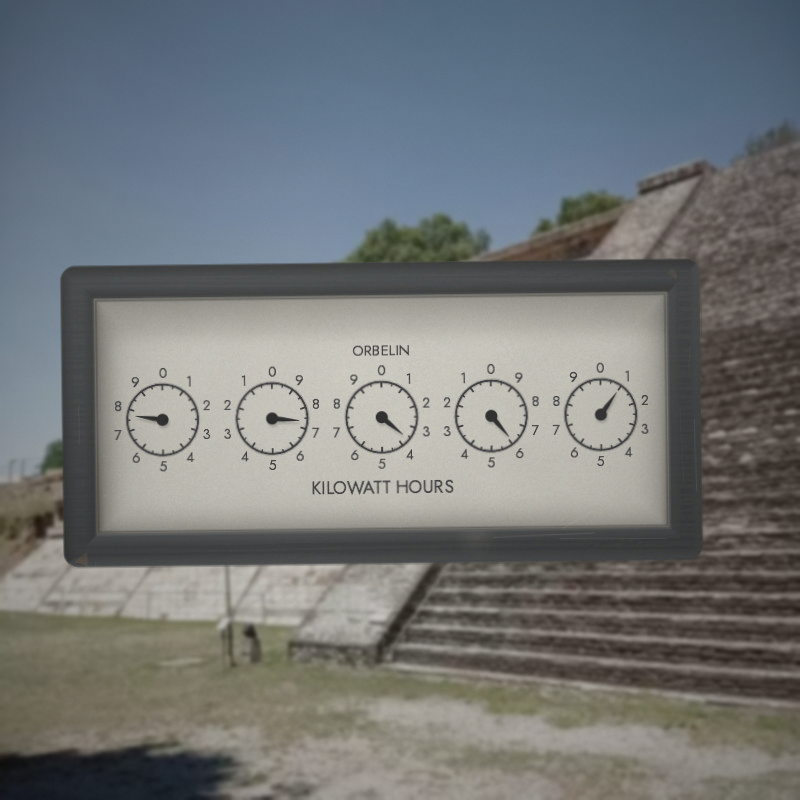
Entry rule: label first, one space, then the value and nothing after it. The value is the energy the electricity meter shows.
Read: 77361 kWh
